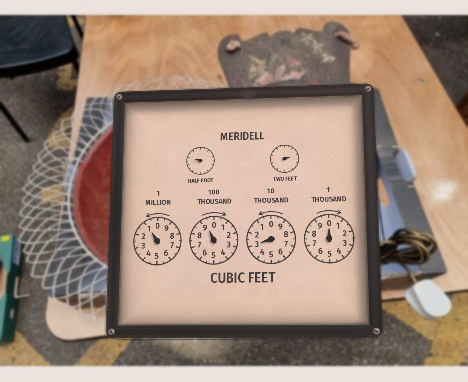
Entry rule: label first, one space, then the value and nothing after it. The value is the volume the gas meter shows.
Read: 93000 ft³
